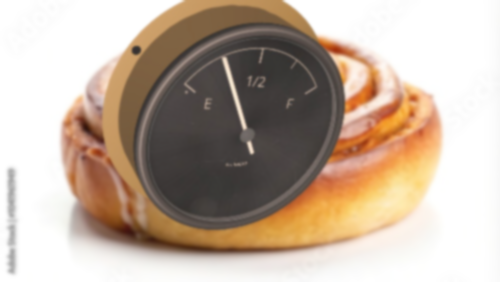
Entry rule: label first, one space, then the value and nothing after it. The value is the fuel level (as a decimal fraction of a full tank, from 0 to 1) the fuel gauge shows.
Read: 0.25
